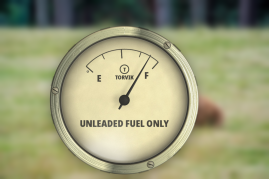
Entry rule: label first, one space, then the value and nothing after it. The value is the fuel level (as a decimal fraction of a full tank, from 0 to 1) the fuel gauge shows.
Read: 0.875
